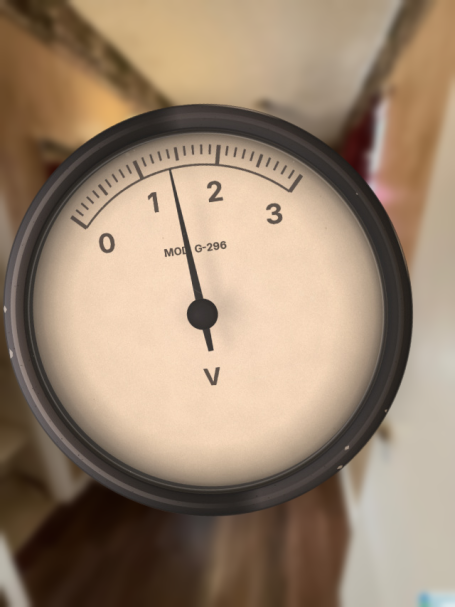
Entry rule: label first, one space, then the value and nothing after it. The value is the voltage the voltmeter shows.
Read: 1.4 V
